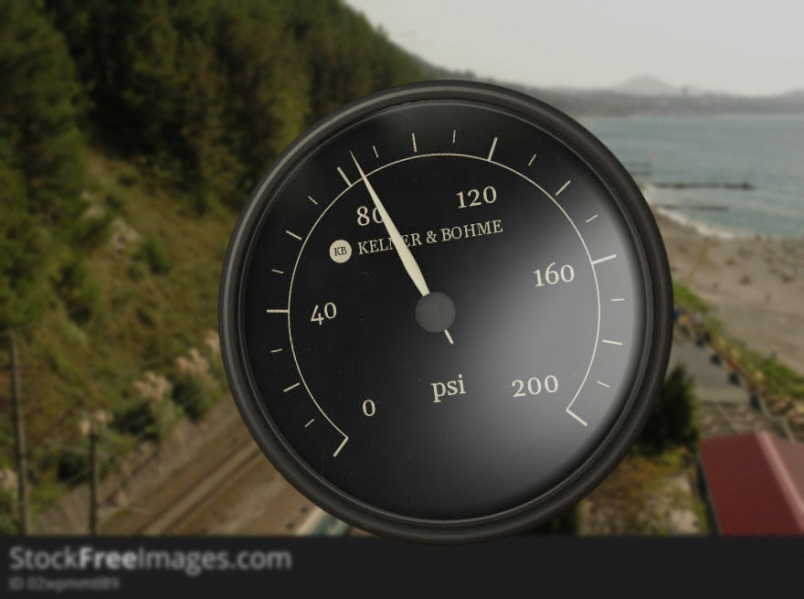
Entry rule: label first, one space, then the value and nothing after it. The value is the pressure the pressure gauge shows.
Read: 85 psi
